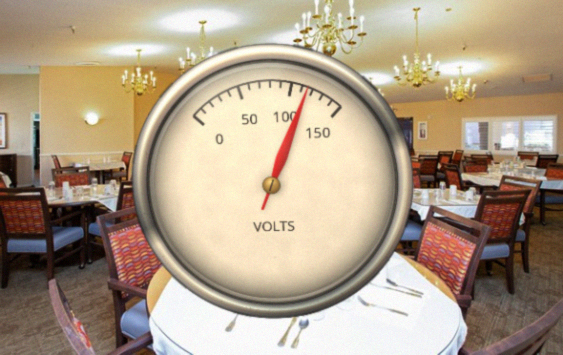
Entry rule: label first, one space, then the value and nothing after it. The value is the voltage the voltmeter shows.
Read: 115 V
